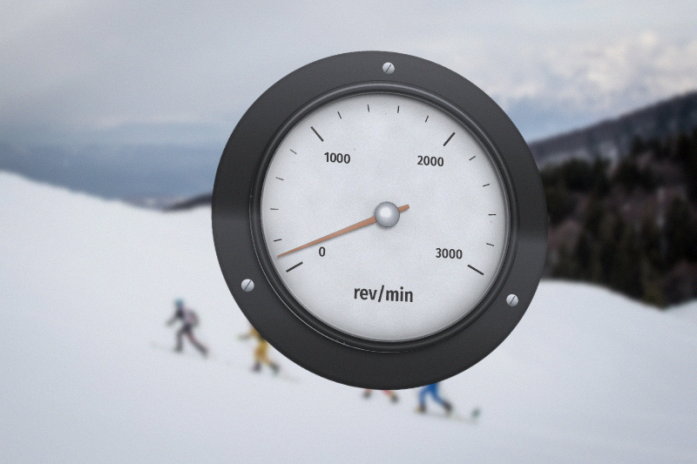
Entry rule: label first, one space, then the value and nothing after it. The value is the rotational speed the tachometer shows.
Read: 100 rpm
